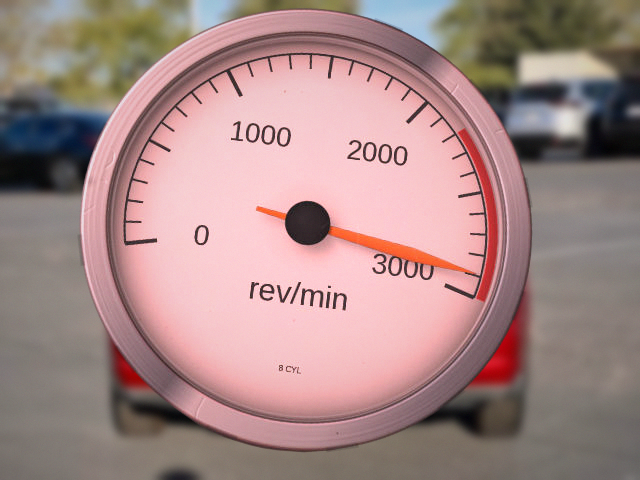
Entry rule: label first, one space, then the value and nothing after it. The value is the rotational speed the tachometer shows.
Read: 2900 rpm
